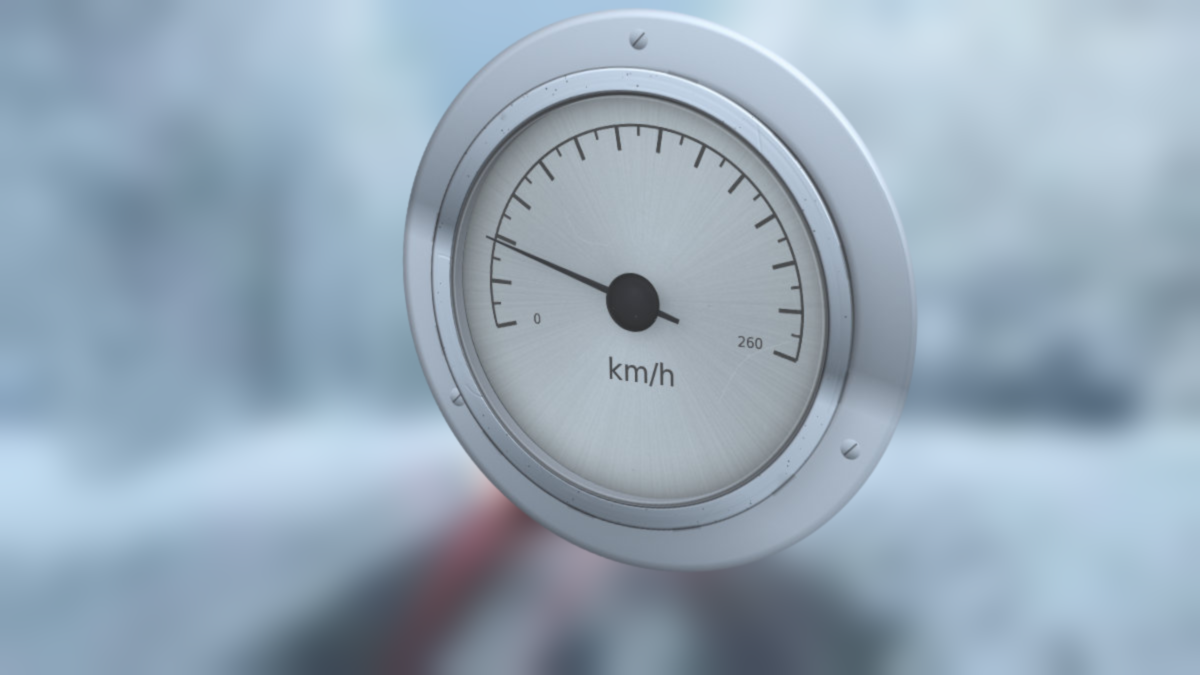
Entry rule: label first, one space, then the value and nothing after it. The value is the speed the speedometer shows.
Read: 40 km/h
